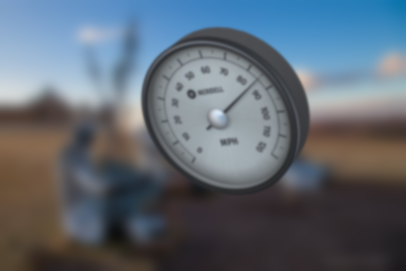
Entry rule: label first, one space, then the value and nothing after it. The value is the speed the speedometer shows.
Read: 85 mph
